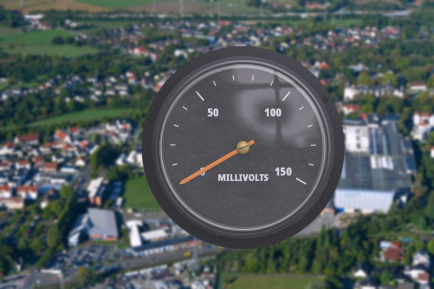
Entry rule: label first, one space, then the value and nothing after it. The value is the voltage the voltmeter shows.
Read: 0 mV
